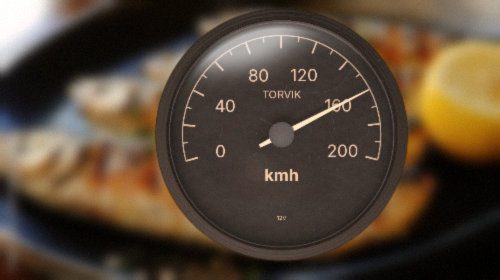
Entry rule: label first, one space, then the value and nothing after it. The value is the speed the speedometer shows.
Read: 160 km/h
